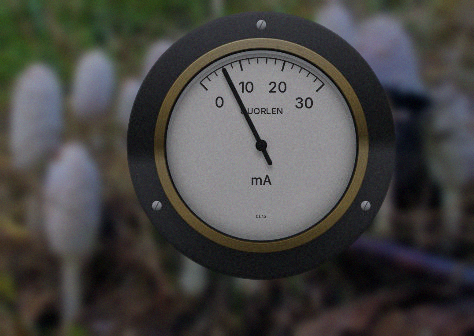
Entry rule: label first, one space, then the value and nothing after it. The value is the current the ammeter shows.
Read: 6 mA
